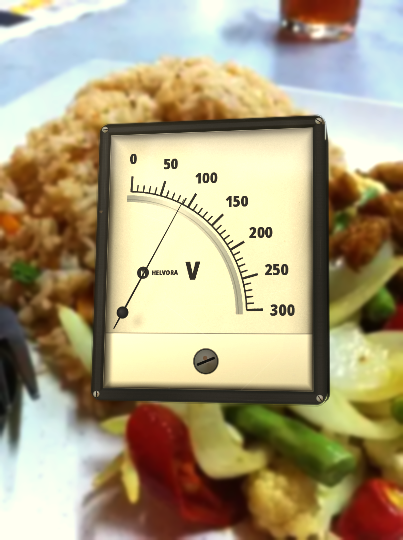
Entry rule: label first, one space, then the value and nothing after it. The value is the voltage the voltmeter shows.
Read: 90 V
